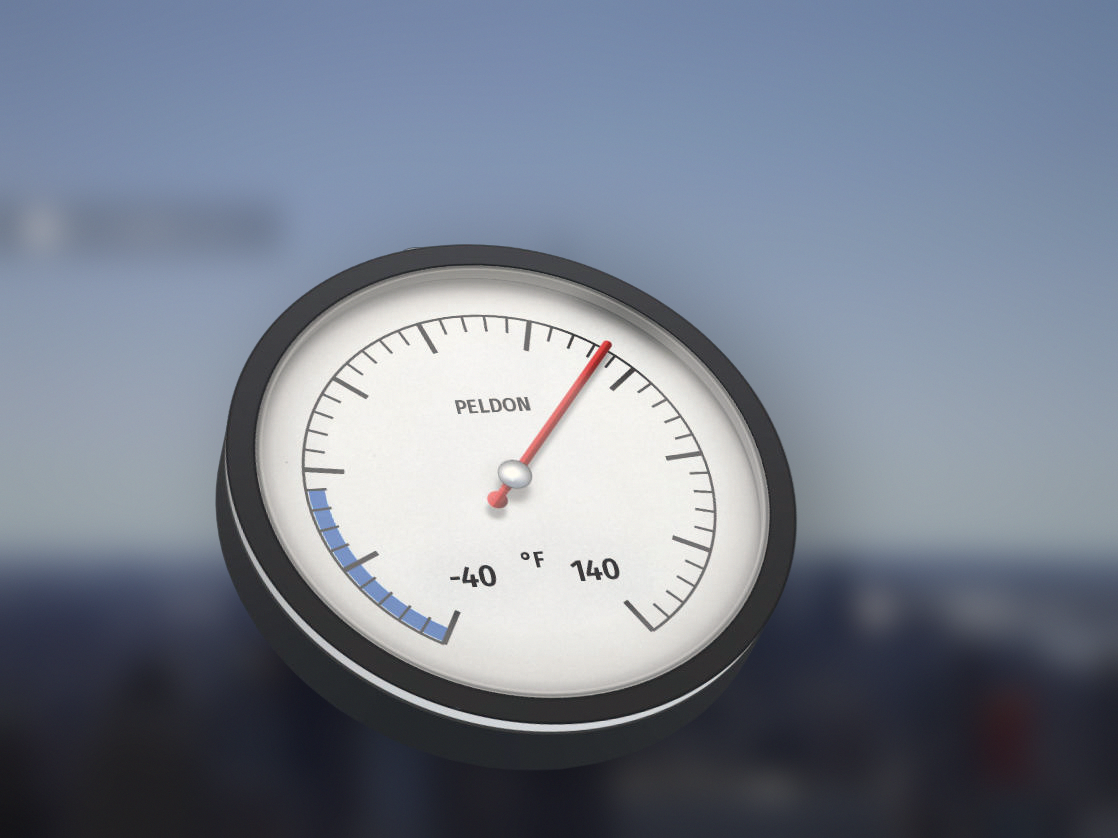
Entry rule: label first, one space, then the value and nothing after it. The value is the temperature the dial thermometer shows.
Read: 74 °F
